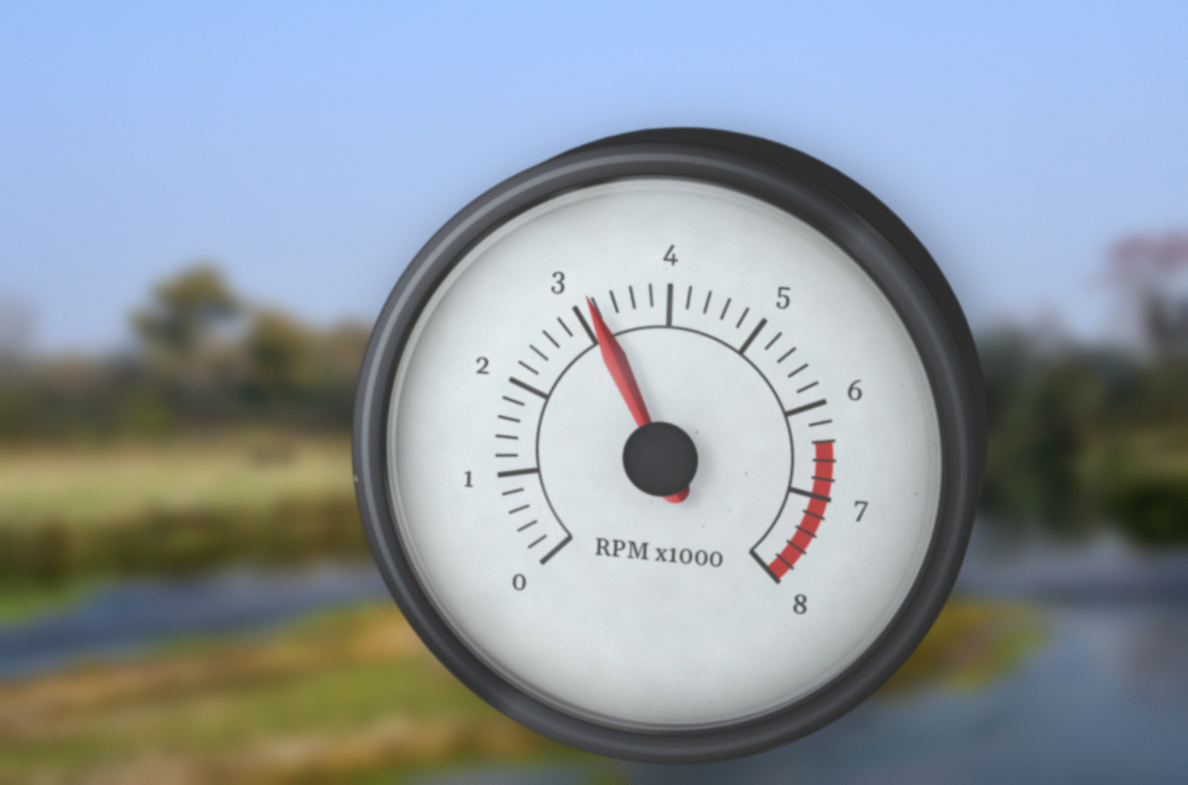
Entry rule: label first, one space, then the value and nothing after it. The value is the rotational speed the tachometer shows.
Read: 3200 rpm
